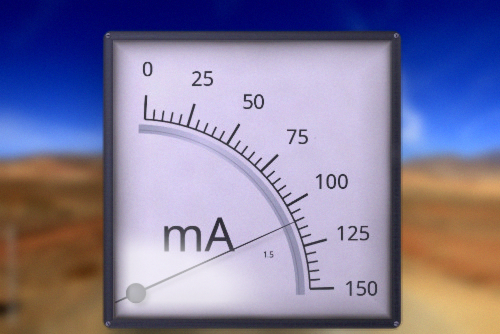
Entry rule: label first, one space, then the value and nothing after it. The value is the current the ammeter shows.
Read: 110 mA
